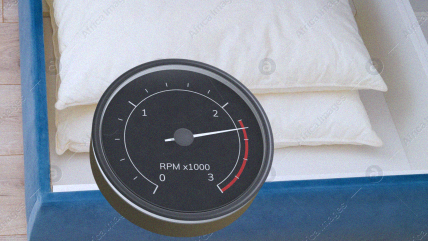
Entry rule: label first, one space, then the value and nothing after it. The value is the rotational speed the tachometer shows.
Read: 2300 rpm
